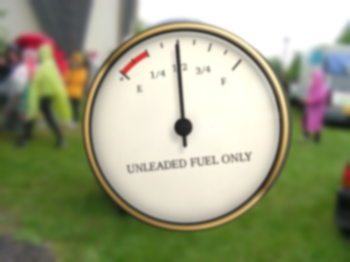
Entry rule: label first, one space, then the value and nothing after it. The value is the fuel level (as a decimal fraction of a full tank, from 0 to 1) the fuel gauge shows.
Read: 0.5
